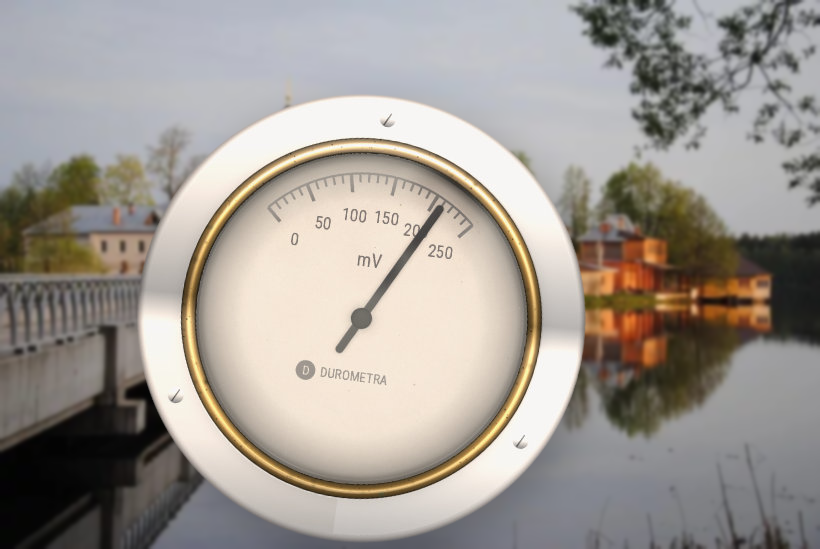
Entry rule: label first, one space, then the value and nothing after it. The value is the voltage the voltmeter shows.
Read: 210 mV
